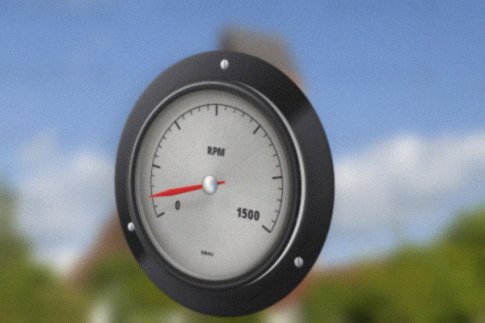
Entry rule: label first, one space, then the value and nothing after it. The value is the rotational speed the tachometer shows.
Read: 100 rpm
